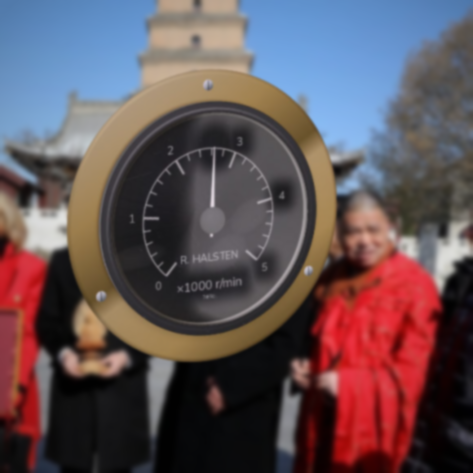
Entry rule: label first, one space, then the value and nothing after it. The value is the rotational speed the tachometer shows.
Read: 2600 rpm
